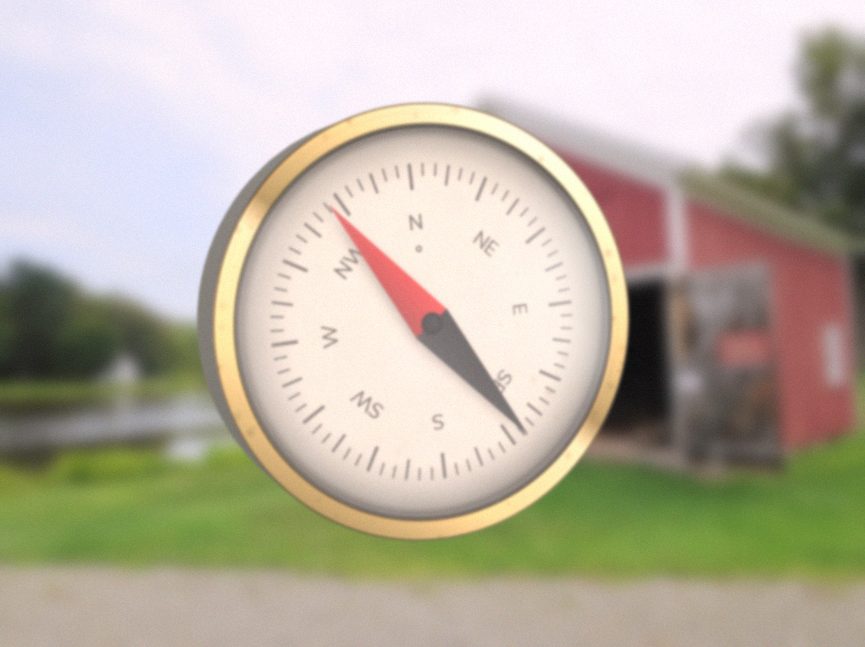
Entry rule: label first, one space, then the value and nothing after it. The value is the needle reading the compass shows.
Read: 325 °
